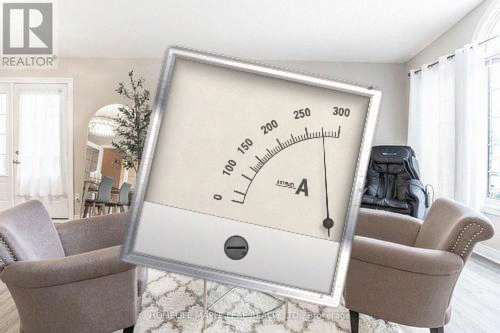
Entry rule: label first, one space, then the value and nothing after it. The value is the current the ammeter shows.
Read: 275 A
